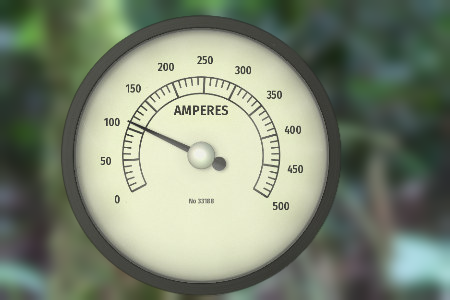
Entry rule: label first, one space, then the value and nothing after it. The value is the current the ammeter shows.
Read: 110 A
